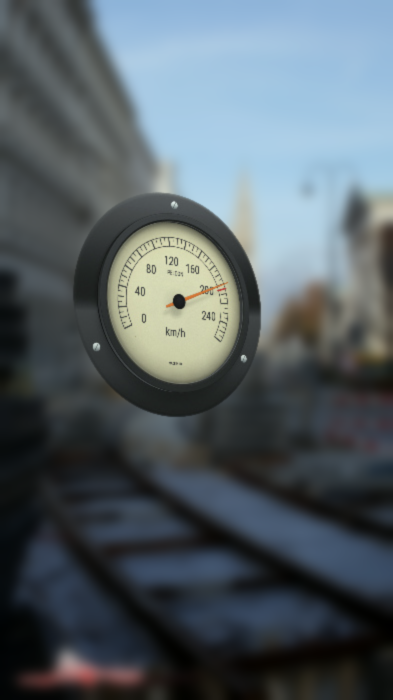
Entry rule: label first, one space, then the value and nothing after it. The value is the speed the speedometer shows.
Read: 200 km/h
